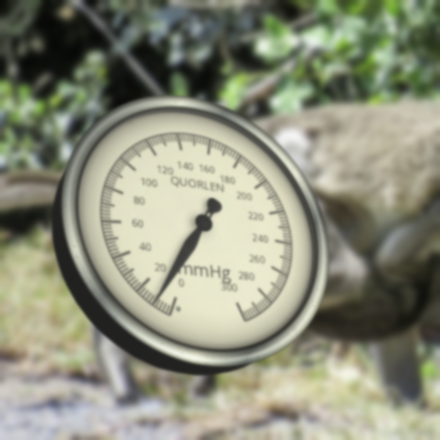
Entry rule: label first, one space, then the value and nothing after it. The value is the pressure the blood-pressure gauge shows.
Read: 10 mmHg
